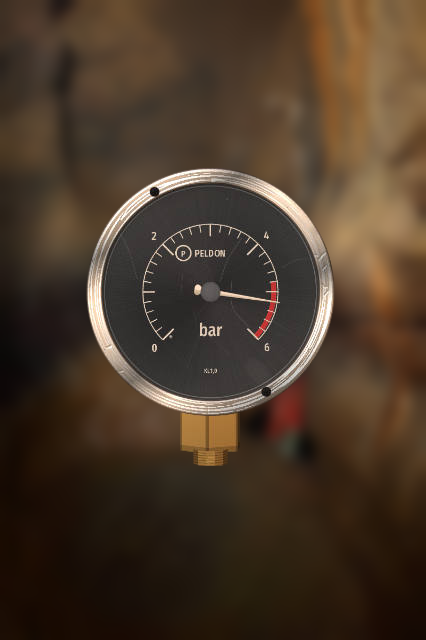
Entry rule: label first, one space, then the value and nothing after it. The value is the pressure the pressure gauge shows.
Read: 5.2 bar
